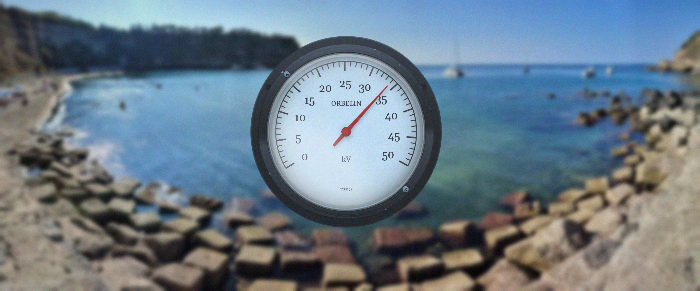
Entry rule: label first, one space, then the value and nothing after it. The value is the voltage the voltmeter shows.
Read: 34 kV
